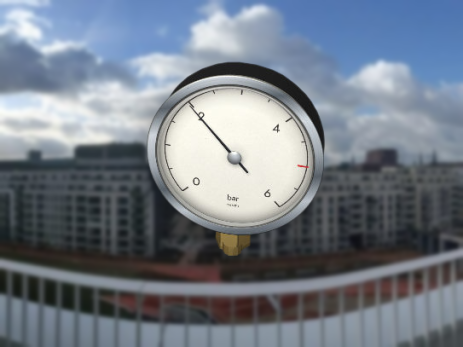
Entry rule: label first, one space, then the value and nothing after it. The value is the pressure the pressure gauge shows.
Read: 2 bar
